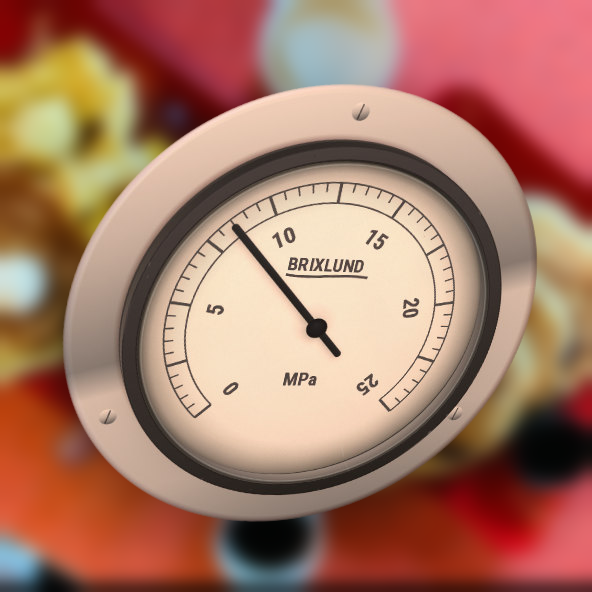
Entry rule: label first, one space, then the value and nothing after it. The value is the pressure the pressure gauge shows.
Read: 8.5 MPa
